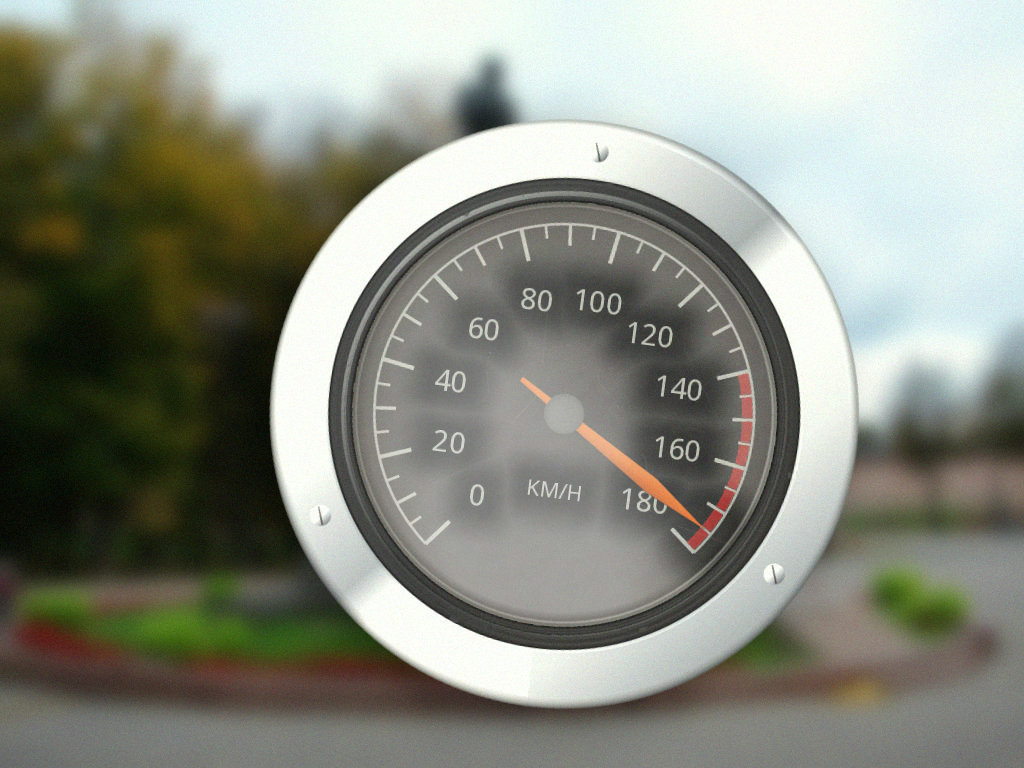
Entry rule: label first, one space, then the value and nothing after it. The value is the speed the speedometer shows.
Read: 175 km/h
